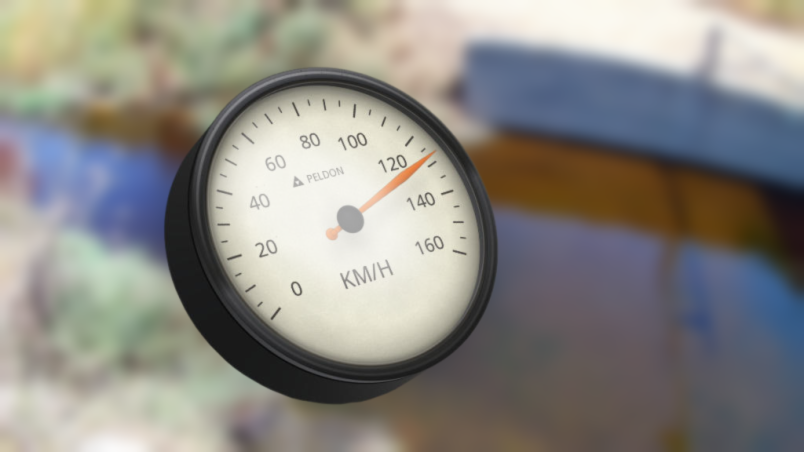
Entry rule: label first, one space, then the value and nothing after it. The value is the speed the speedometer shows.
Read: 127.5 km/h
